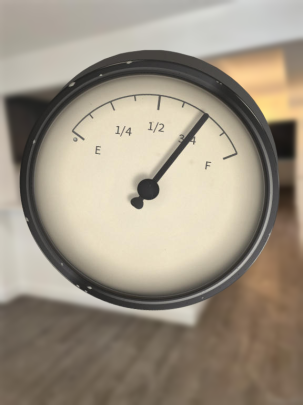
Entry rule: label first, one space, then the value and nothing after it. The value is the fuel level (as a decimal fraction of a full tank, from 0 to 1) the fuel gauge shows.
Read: 0.75
